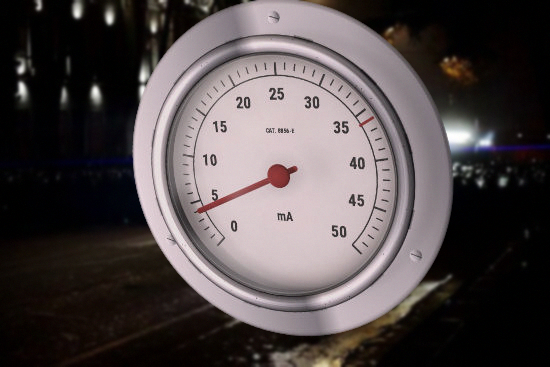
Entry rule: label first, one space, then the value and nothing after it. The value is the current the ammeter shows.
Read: 4 mA
